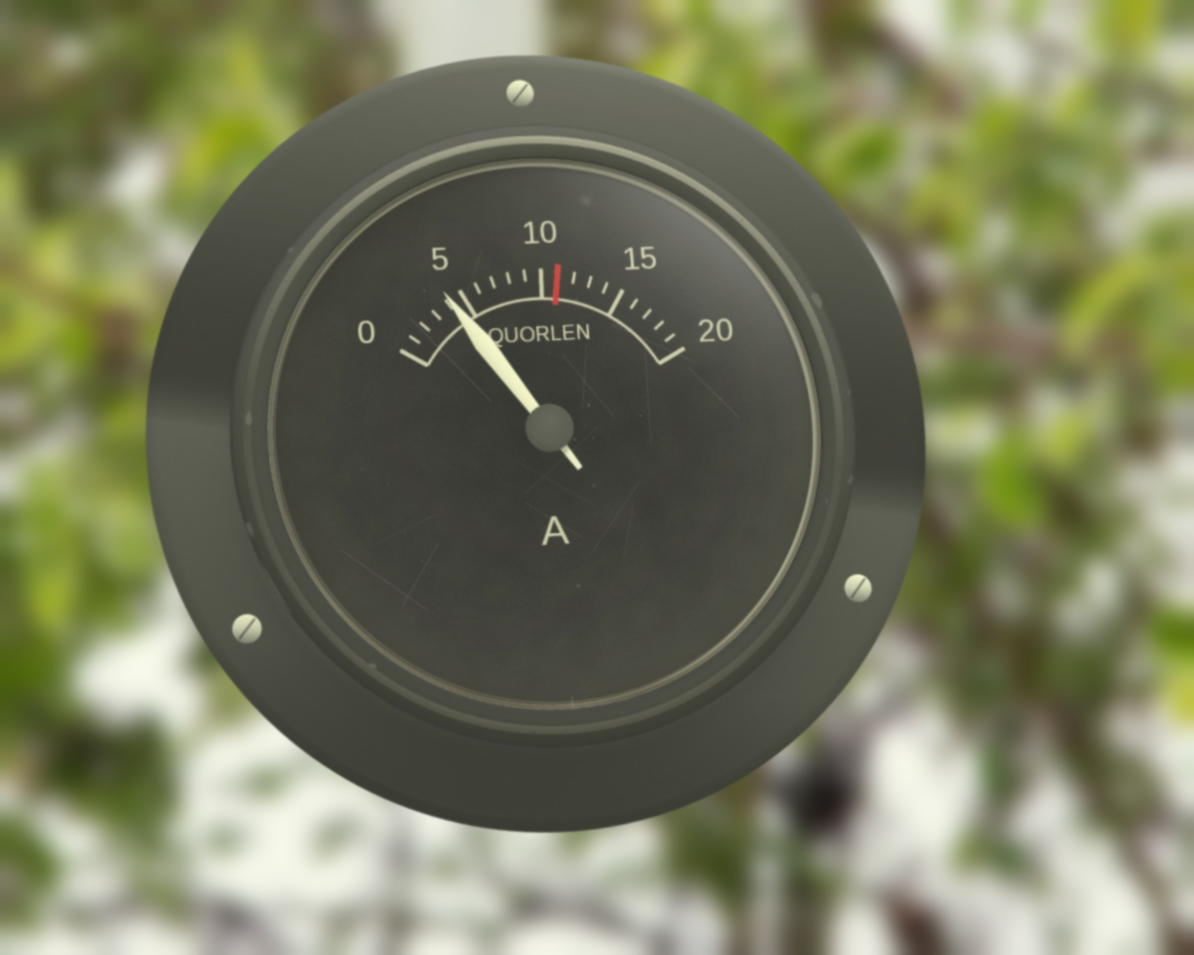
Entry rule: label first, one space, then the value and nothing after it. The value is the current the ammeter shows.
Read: 4 A
